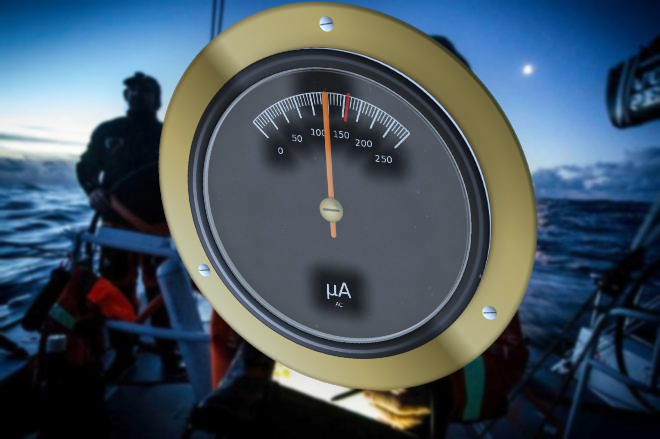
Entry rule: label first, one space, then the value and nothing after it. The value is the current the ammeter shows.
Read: 125 µA
